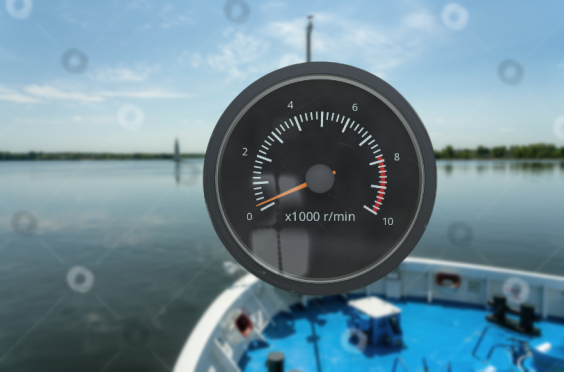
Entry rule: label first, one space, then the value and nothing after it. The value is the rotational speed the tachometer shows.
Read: 200 rpm
